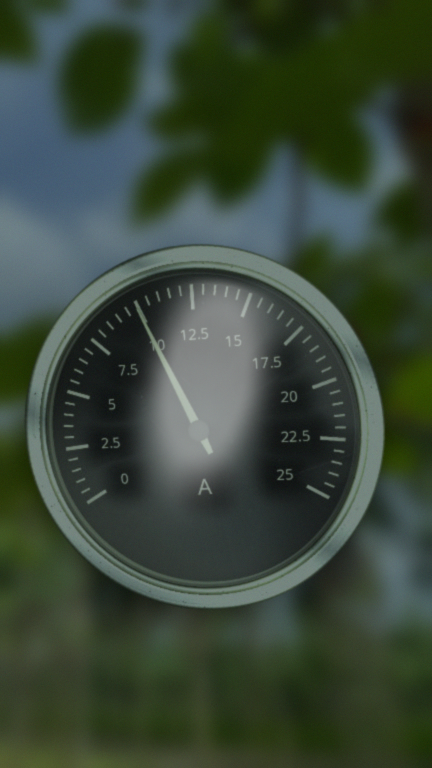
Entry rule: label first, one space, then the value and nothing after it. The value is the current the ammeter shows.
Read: 10 A
